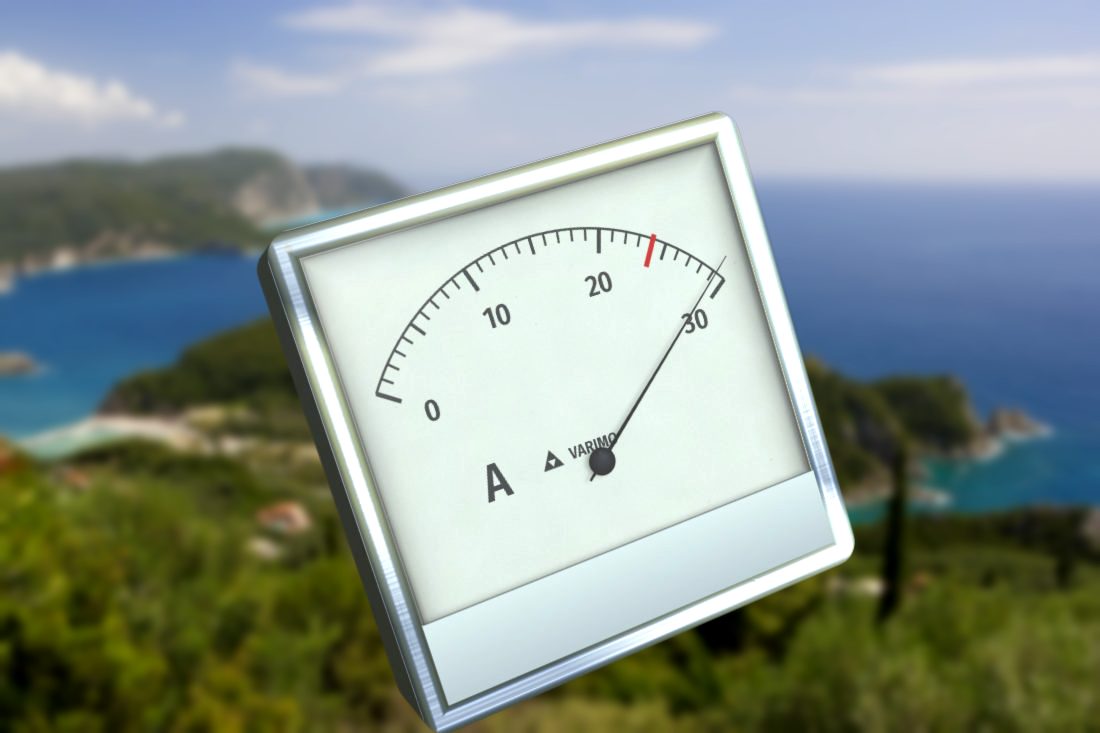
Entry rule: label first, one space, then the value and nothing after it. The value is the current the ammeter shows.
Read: 29 A
